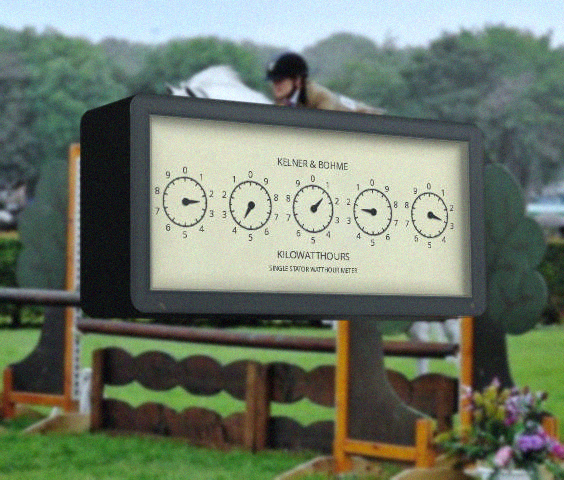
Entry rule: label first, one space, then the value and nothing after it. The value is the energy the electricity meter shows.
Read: 24123 kWh
